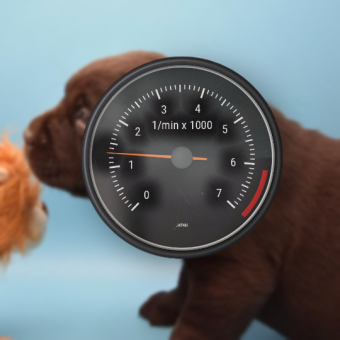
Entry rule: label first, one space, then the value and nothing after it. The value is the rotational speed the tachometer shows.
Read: 1300 rpm
